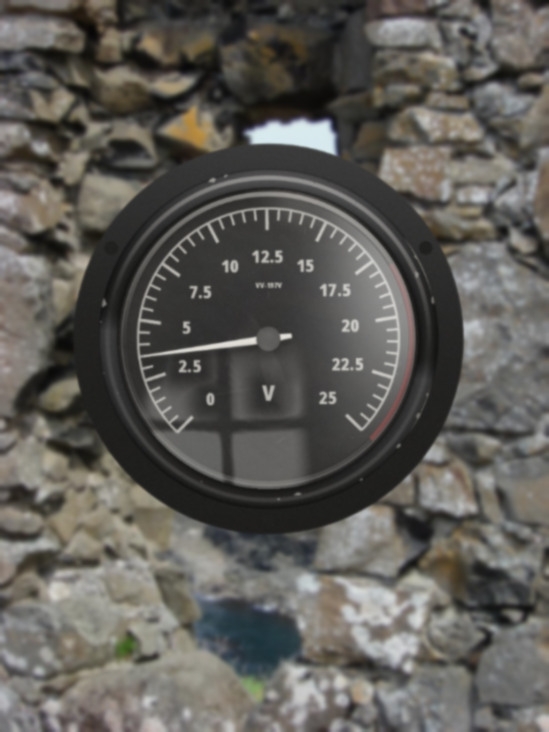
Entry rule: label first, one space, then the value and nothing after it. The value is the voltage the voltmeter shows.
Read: 3.5 V
